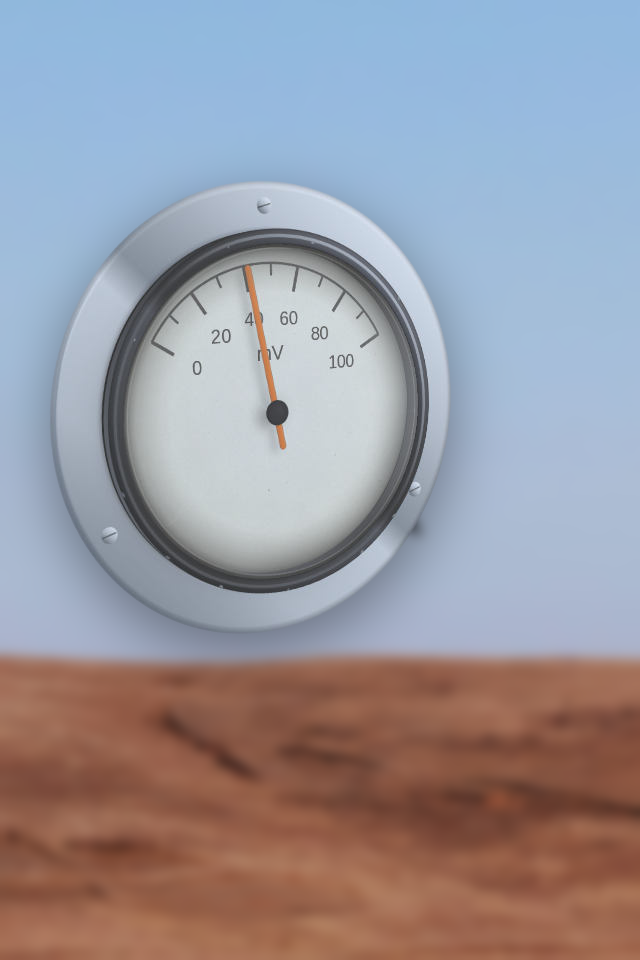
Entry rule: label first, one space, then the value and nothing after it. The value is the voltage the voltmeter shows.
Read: 40 mV
